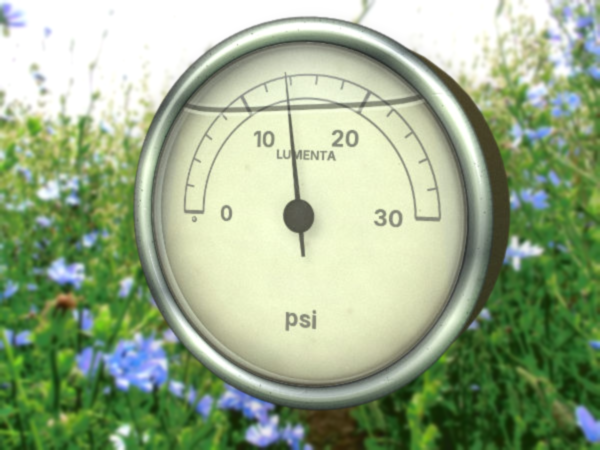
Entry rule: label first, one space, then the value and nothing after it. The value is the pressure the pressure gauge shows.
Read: 14 psi
